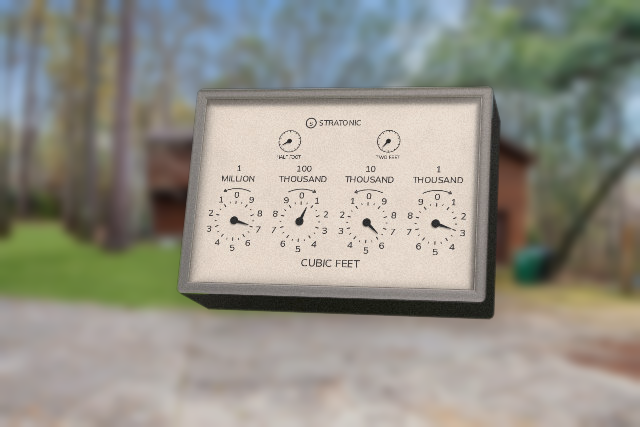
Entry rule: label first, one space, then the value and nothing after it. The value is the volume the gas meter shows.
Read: 706300 ft³
